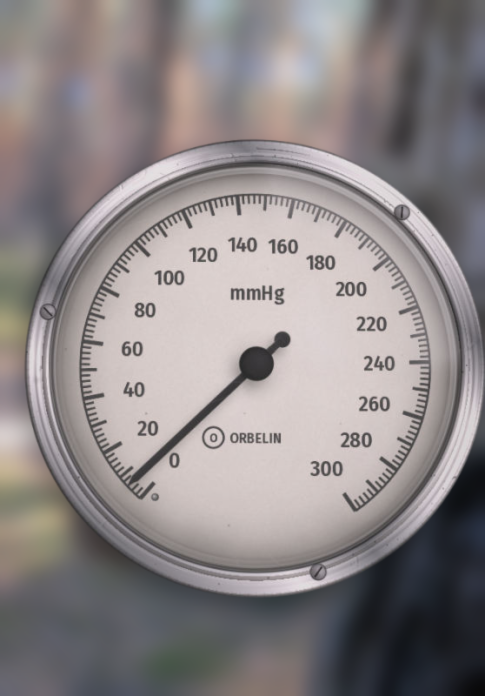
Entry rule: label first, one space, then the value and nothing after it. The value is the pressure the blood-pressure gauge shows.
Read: 6 mmHg
